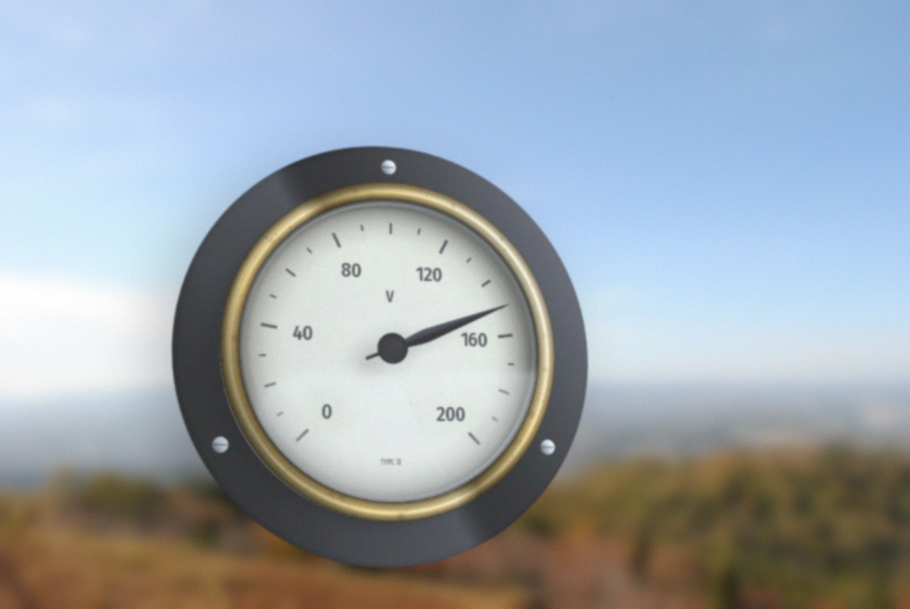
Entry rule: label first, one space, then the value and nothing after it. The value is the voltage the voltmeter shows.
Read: 150 V
